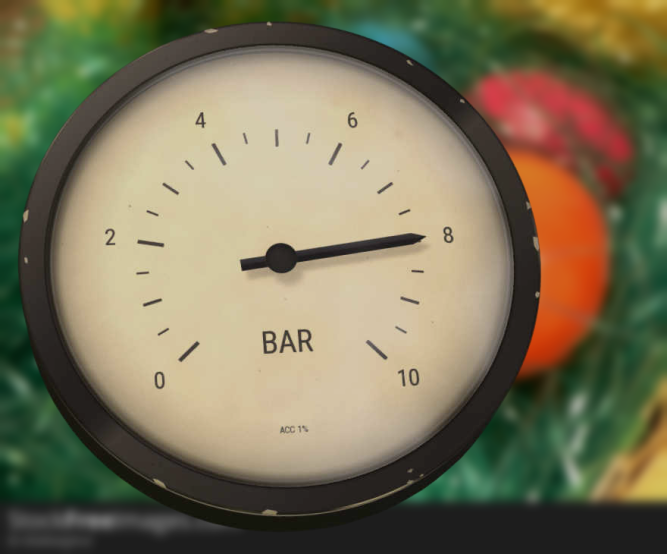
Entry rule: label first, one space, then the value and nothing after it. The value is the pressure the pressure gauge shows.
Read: 8 bar
